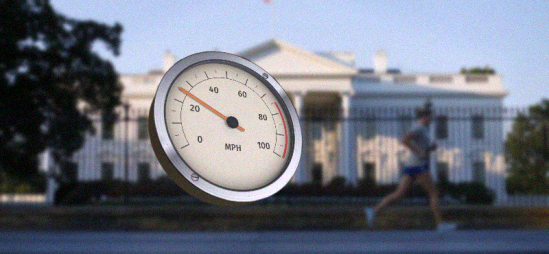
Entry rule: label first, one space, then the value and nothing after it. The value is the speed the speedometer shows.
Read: 25 mph
